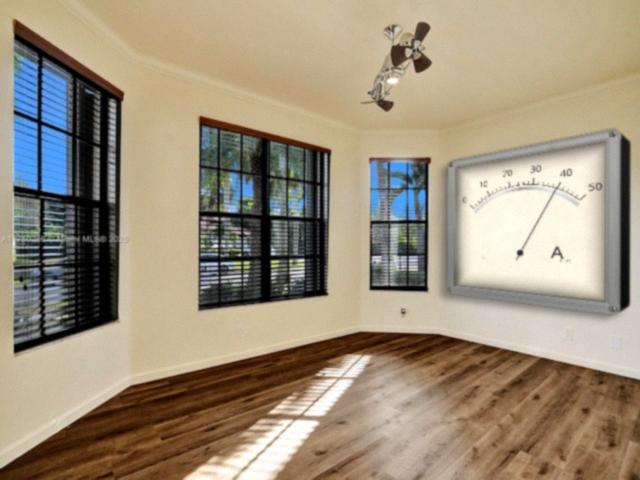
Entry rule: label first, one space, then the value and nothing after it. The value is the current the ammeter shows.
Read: 40 A
